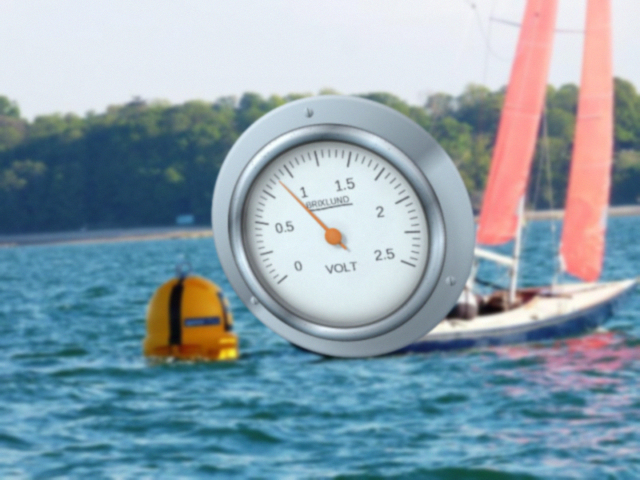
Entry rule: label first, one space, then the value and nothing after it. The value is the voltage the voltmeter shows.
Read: 0.9 V
